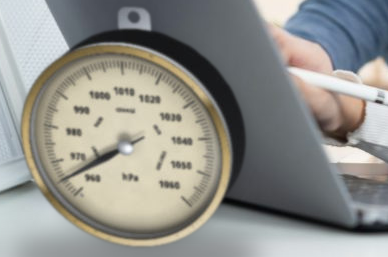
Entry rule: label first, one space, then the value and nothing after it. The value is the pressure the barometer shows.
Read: 965 hPa
